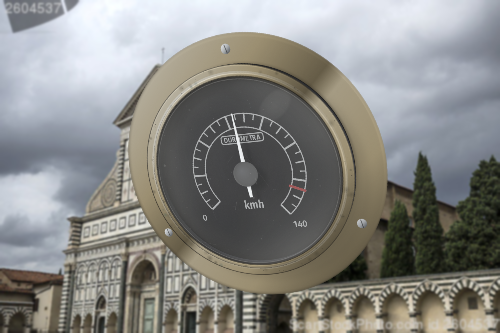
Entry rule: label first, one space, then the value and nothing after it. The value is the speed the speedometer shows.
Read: 65 km/h
